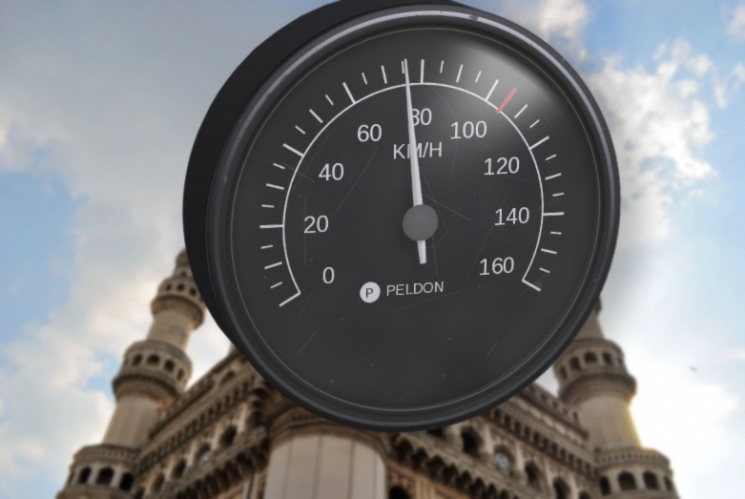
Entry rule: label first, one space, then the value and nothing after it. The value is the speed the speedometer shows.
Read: 75 km/h
